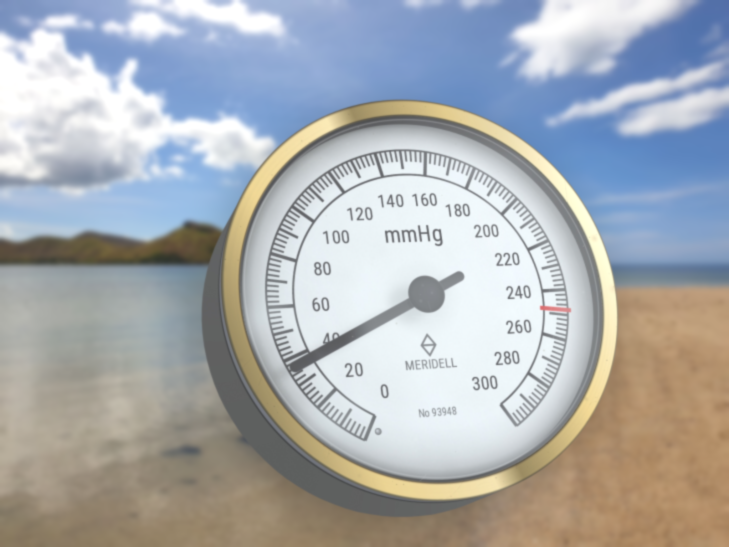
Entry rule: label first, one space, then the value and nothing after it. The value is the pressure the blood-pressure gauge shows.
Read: 36 mmHg
